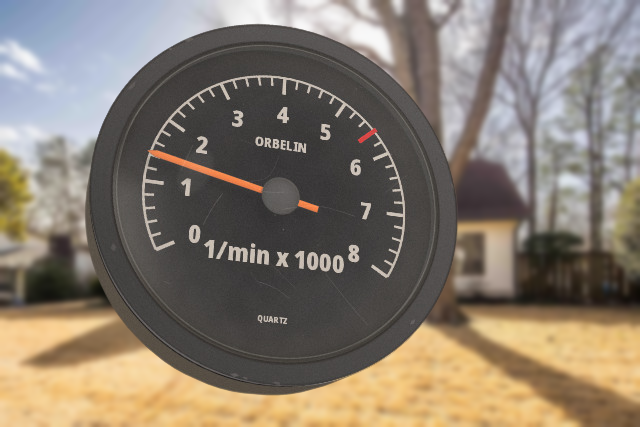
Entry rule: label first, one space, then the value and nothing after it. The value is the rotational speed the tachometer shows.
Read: 1400 rpm
